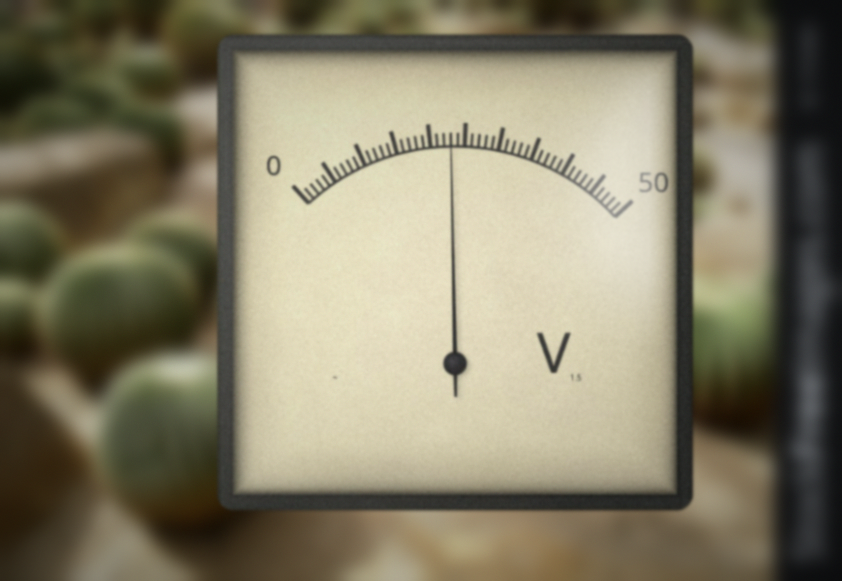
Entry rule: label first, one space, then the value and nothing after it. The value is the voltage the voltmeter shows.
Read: 23 V
